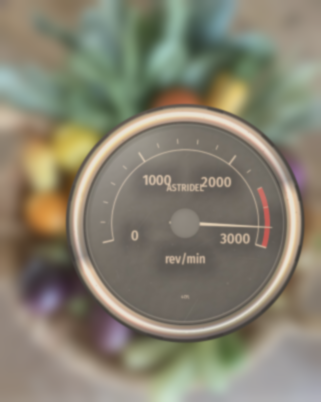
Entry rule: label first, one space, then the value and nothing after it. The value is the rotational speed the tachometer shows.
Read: 2800 rpm
